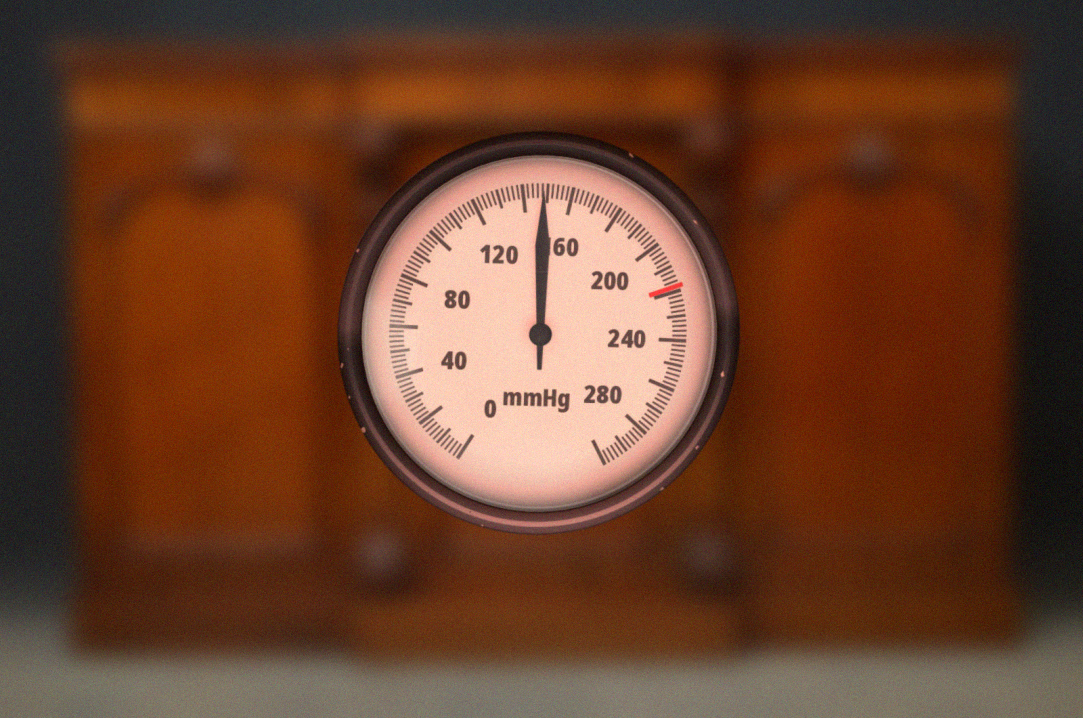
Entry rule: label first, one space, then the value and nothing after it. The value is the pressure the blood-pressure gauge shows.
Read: 148 mmHg
